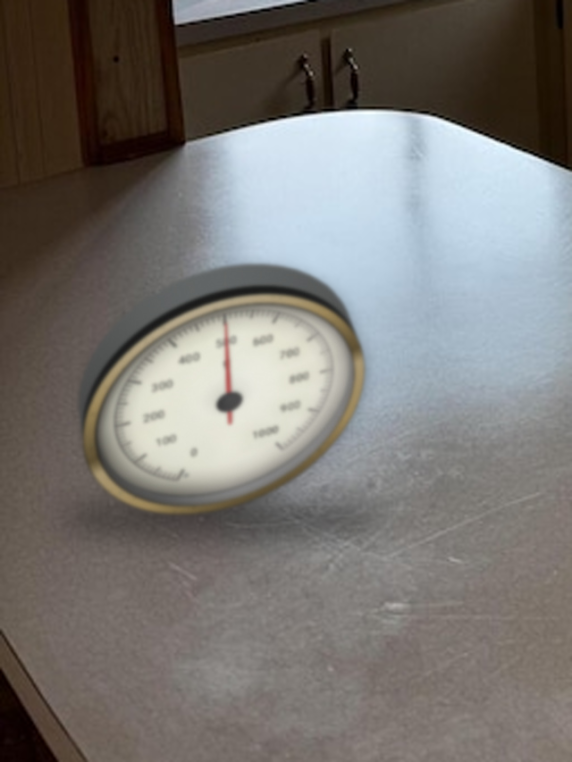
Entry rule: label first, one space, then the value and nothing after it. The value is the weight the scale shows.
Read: 500 g
